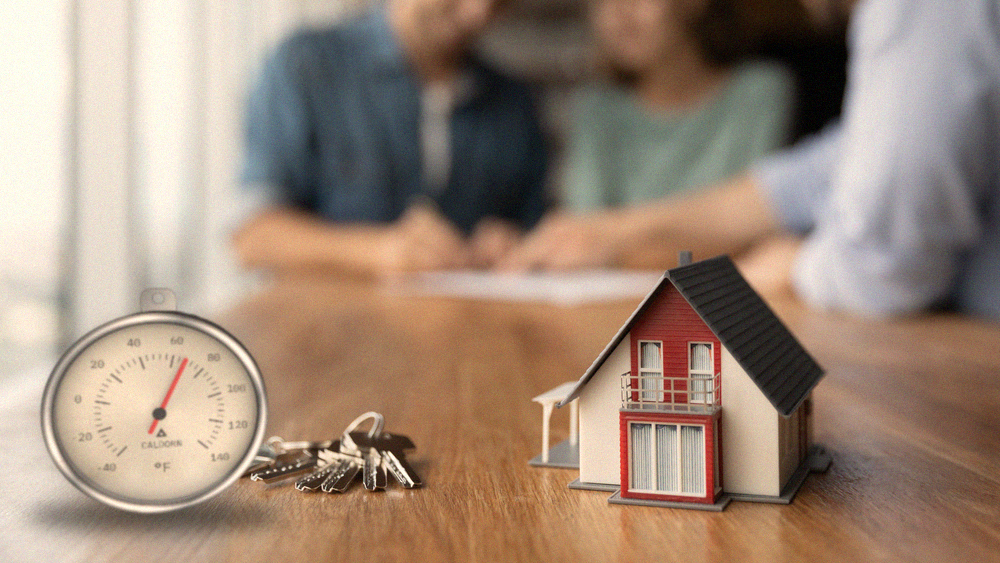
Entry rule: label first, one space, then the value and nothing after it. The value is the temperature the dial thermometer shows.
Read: 68 °F
